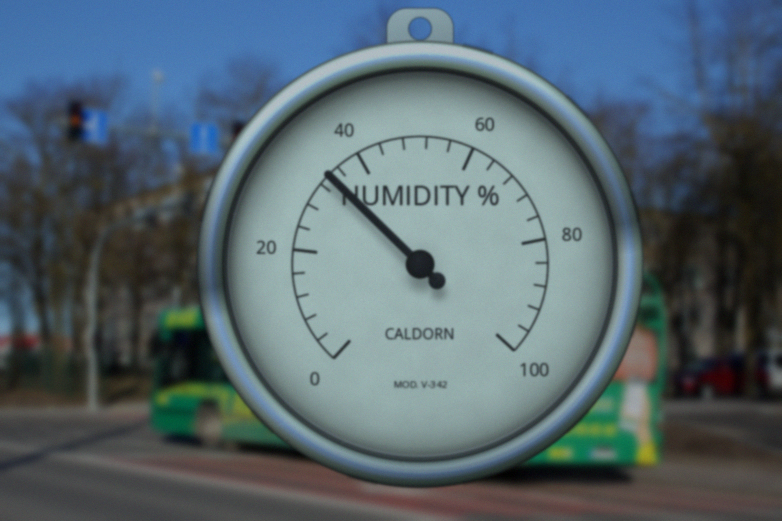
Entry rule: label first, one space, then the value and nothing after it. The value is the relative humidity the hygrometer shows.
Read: 34 %
